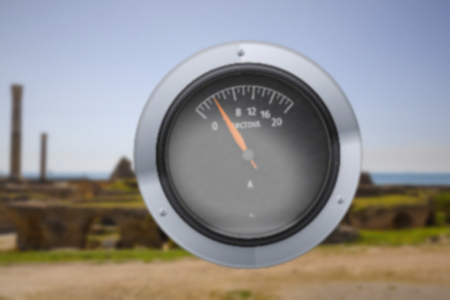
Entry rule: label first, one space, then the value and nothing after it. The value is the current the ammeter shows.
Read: 4 A
